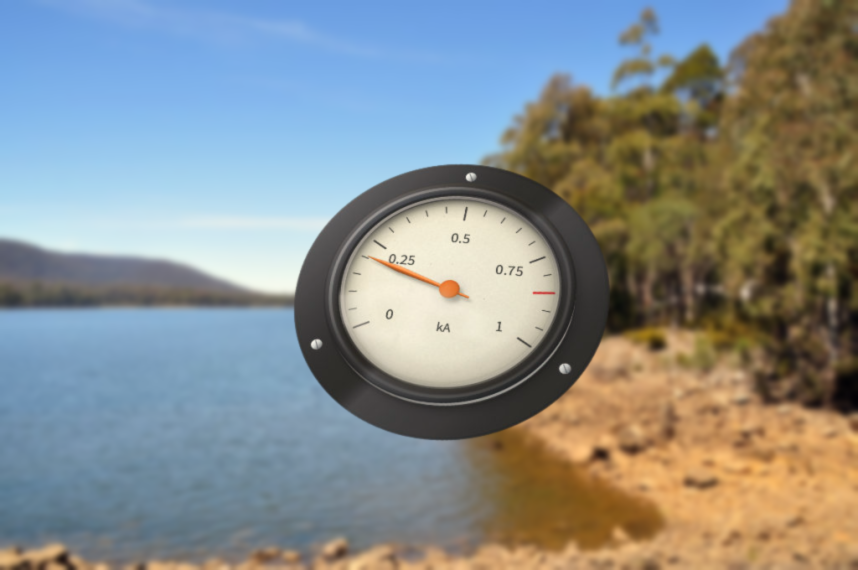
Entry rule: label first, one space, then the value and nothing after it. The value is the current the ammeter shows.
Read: 0.2 kA
